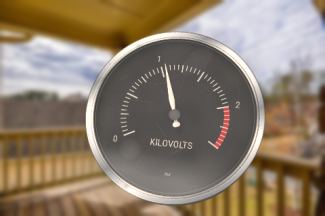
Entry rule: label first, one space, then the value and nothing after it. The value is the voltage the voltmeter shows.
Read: 1.05 kV
